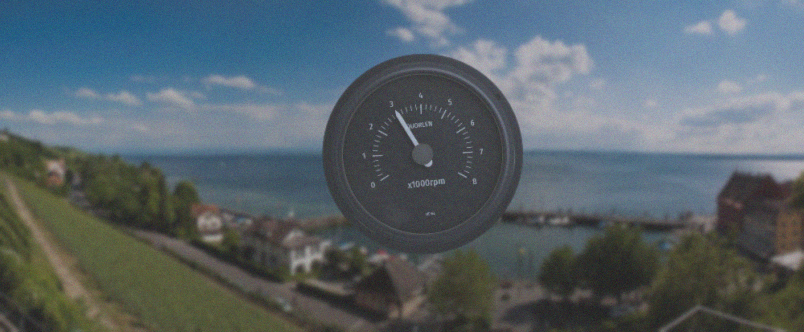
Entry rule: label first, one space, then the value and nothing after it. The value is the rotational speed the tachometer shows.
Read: 3000 rpm
